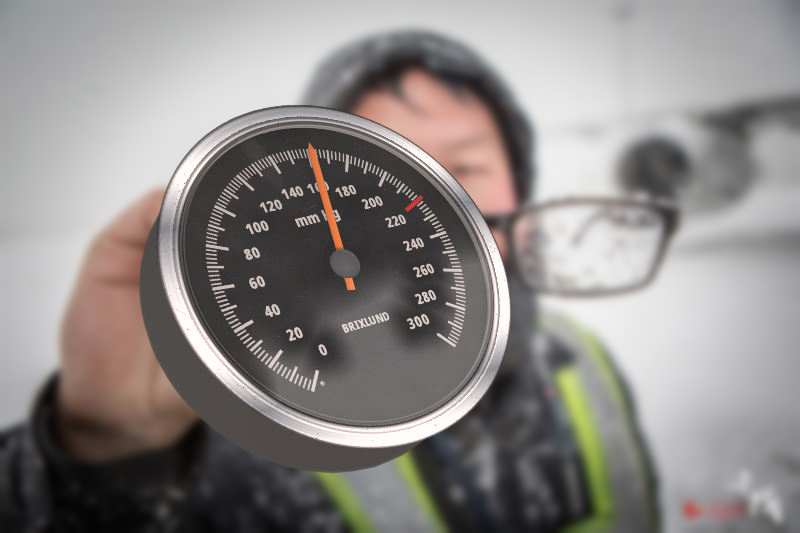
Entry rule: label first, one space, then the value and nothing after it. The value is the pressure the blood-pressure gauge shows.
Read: 160 mmHg
